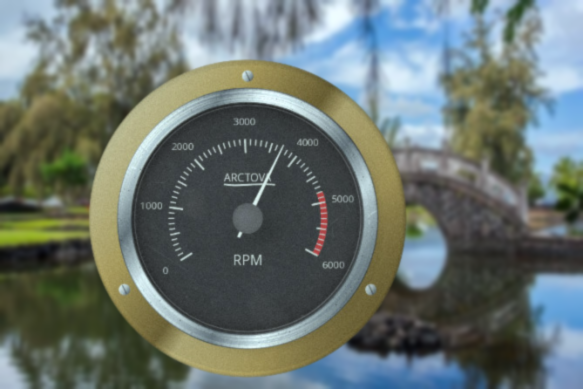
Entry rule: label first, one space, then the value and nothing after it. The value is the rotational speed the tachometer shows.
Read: 3700 rpm
